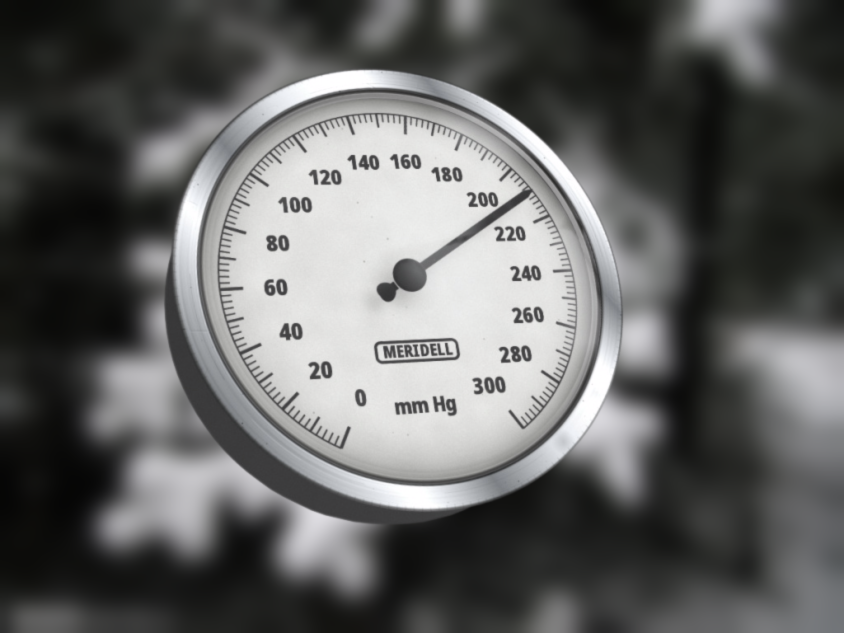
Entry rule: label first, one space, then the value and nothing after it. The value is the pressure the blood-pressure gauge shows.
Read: 210 mmHg
